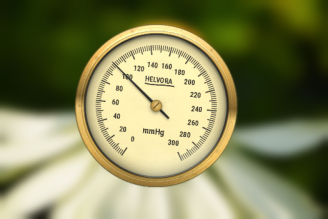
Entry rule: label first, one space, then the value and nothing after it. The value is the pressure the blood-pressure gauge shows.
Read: 100 mmHg
